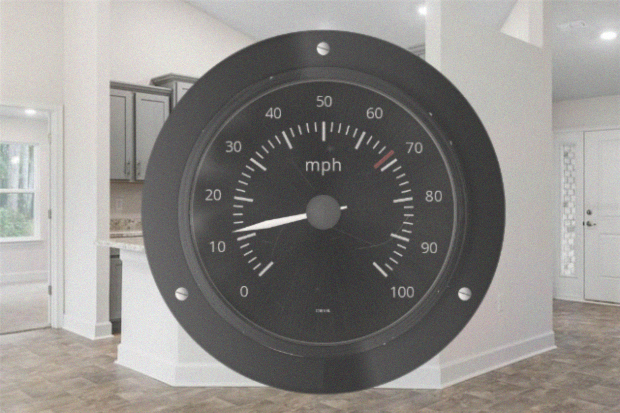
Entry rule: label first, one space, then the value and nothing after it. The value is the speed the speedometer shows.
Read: 12 mph
